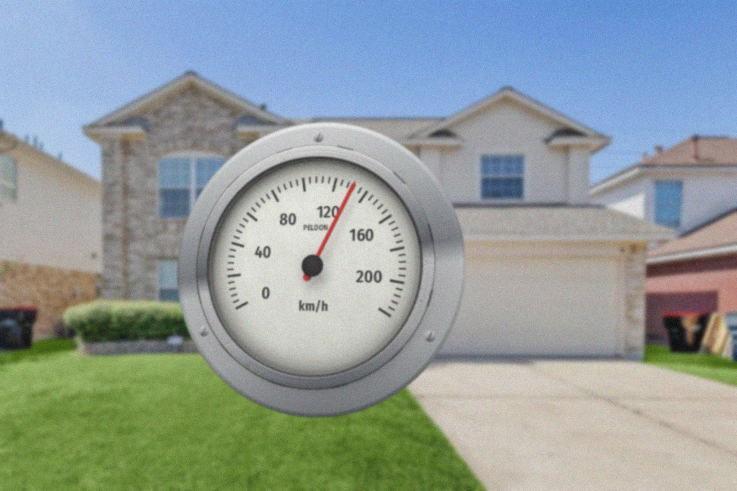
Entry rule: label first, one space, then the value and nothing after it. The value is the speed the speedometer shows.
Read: 132 km/h
